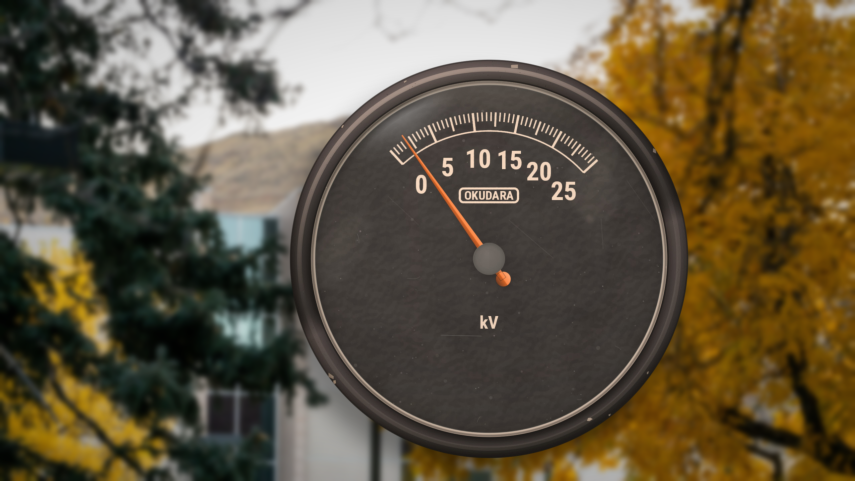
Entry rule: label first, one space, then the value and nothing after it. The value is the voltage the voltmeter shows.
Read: 2 kV
